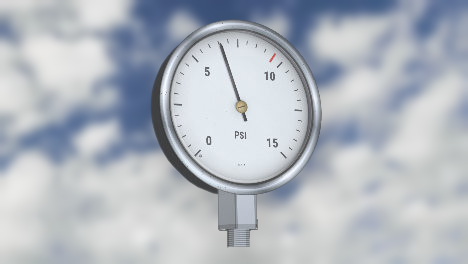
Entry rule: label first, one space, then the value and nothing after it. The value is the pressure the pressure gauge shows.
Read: 6.5 psi
